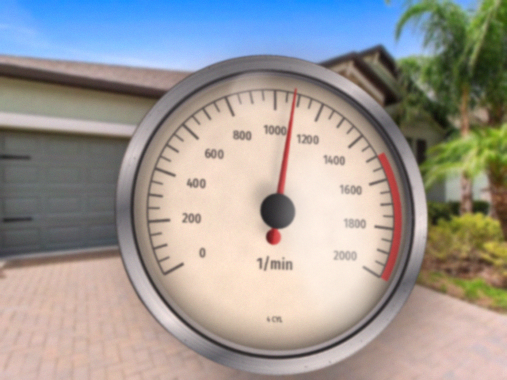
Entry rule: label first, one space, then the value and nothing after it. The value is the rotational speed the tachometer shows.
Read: 1075 rpm
